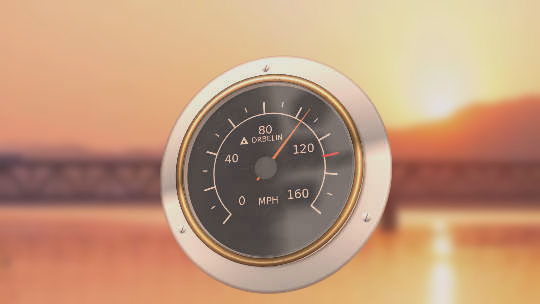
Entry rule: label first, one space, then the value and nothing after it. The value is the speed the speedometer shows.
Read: 105 mph
